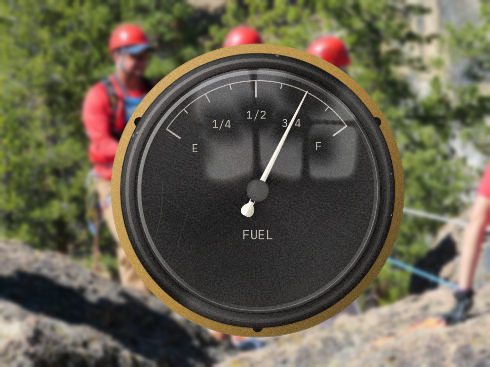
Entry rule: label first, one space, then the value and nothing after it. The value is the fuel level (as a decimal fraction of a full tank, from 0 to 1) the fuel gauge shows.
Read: 0.75
